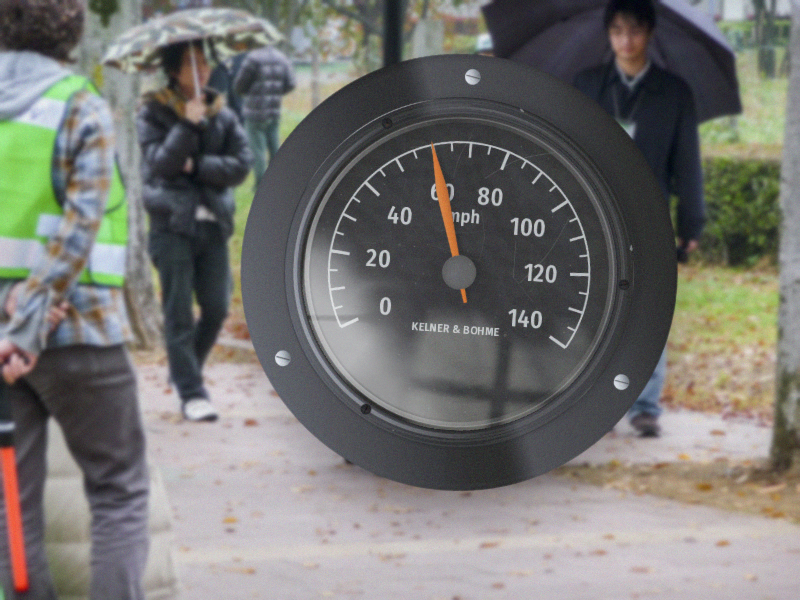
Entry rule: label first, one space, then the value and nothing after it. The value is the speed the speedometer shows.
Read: 60 mph
